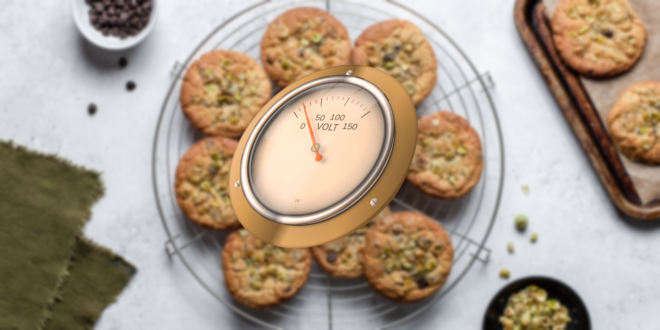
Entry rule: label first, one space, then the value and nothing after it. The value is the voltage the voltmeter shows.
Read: 20 V
